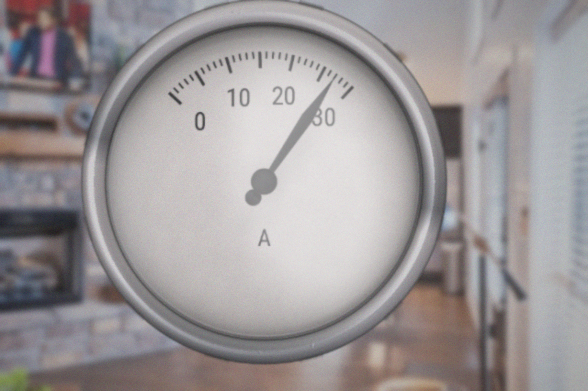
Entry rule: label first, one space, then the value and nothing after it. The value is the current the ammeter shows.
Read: 27 A
